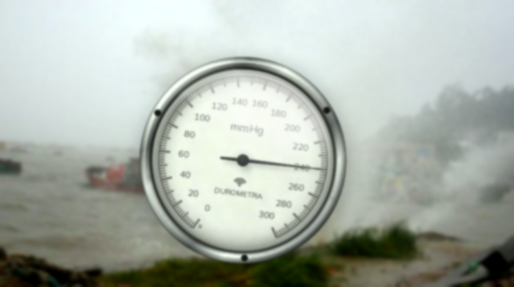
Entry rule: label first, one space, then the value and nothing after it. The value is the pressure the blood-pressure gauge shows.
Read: 240 mmHg
